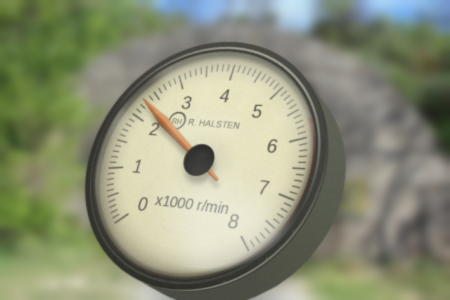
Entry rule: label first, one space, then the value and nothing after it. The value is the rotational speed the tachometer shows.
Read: 2300 rpm
